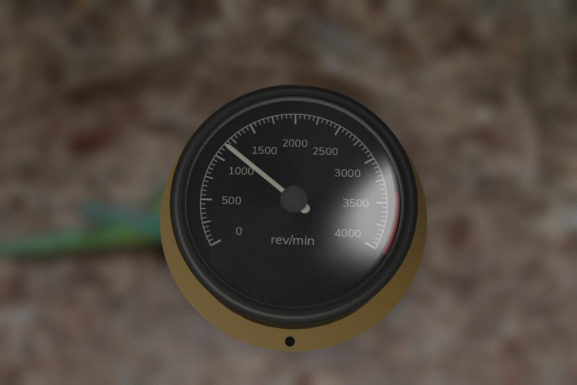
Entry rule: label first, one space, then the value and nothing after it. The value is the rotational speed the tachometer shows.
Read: 1150 rpm
